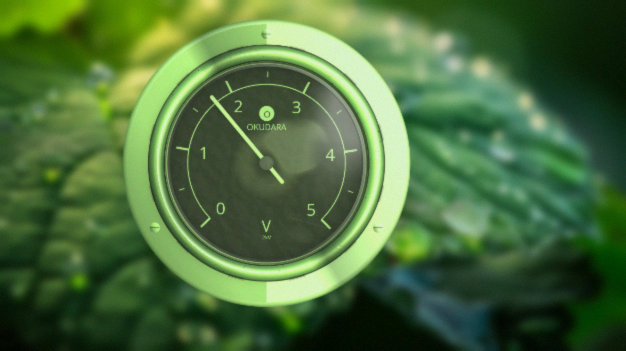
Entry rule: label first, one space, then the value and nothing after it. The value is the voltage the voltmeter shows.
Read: 1.75 V
